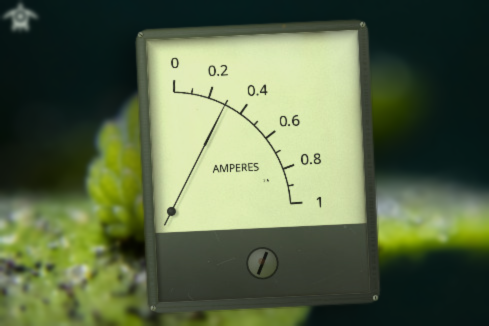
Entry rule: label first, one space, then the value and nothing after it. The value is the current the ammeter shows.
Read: 0.3 A
